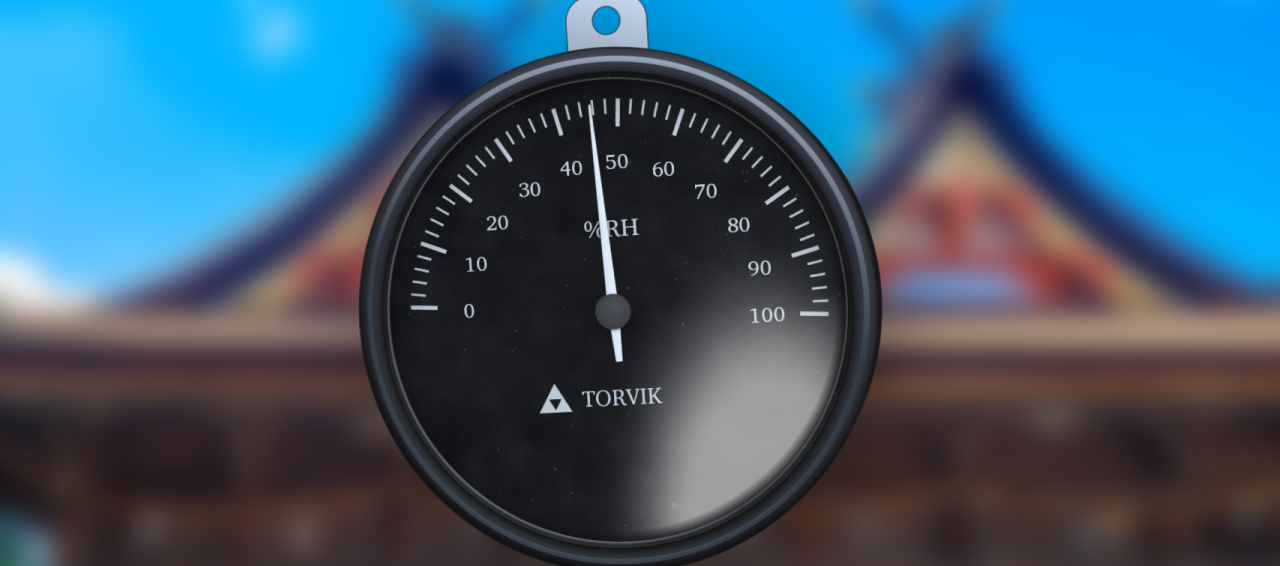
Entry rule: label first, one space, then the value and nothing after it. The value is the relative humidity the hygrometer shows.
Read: 46 %
